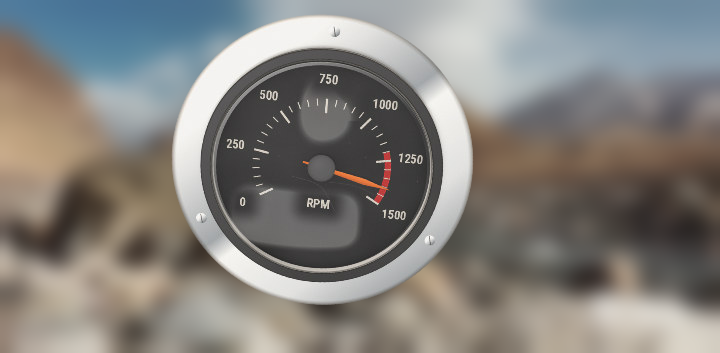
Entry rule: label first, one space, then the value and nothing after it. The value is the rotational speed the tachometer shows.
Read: 1400 rpm
